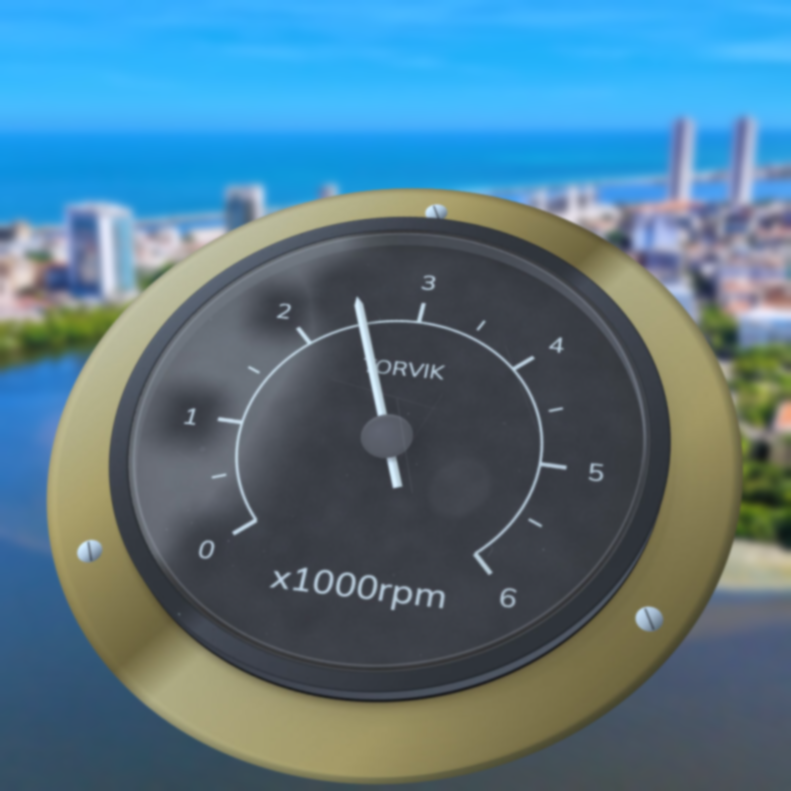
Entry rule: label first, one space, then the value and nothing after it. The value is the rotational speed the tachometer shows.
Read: 2500 rpm
